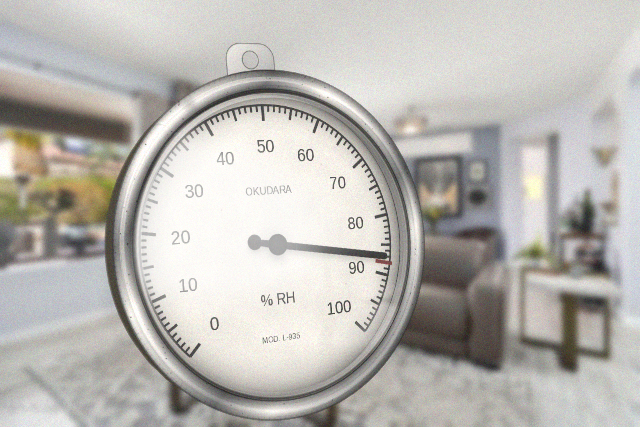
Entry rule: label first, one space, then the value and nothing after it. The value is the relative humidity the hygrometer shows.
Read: 87 %
